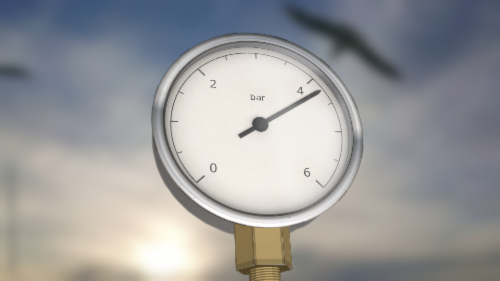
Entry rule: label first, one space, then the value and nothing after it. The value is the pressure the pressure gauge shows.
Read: 4.25 bar
